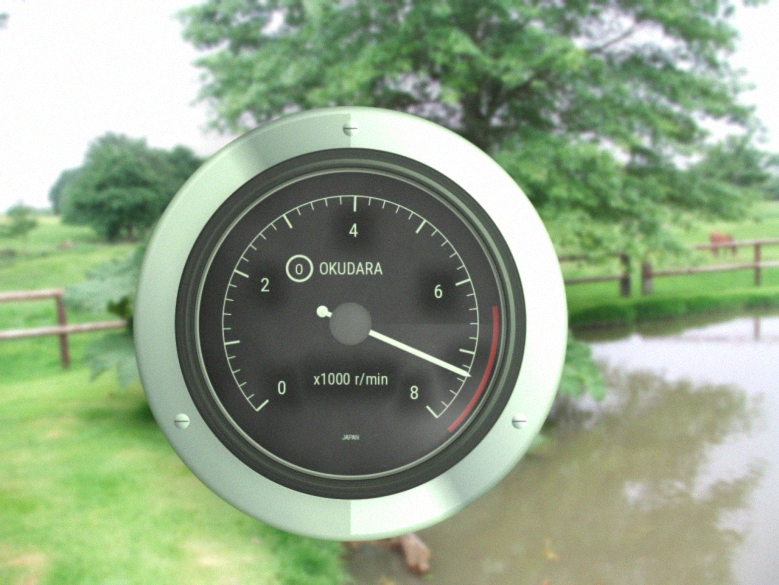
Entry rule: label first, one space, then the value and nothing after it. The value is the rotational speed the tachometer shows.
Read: 7300 rpm
